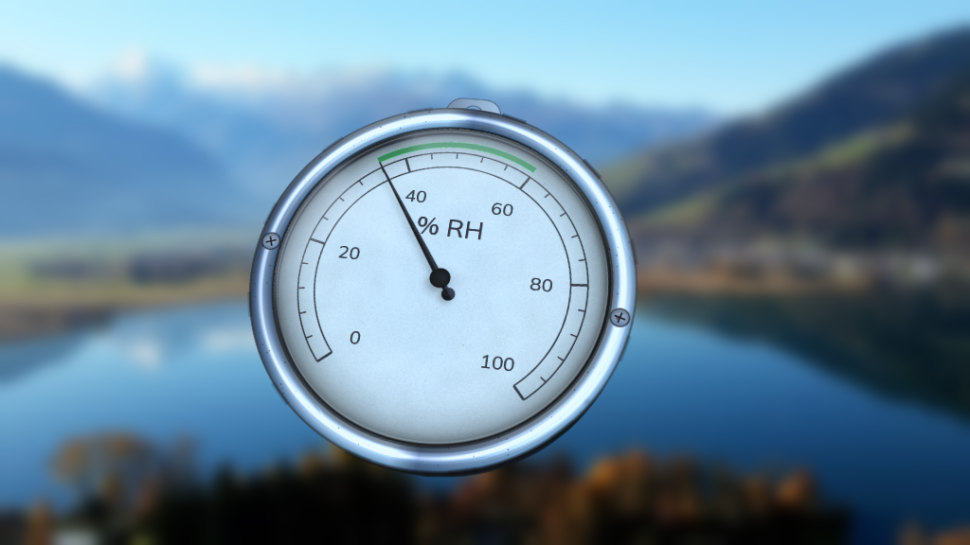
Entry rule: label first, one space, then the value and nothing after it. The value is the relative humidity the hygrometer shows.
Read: 36 %
